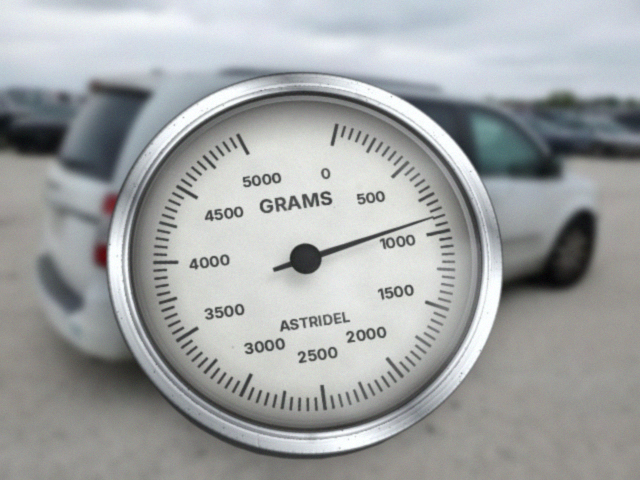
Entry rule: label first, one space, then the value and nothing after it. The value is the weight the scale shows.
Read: 900 g
